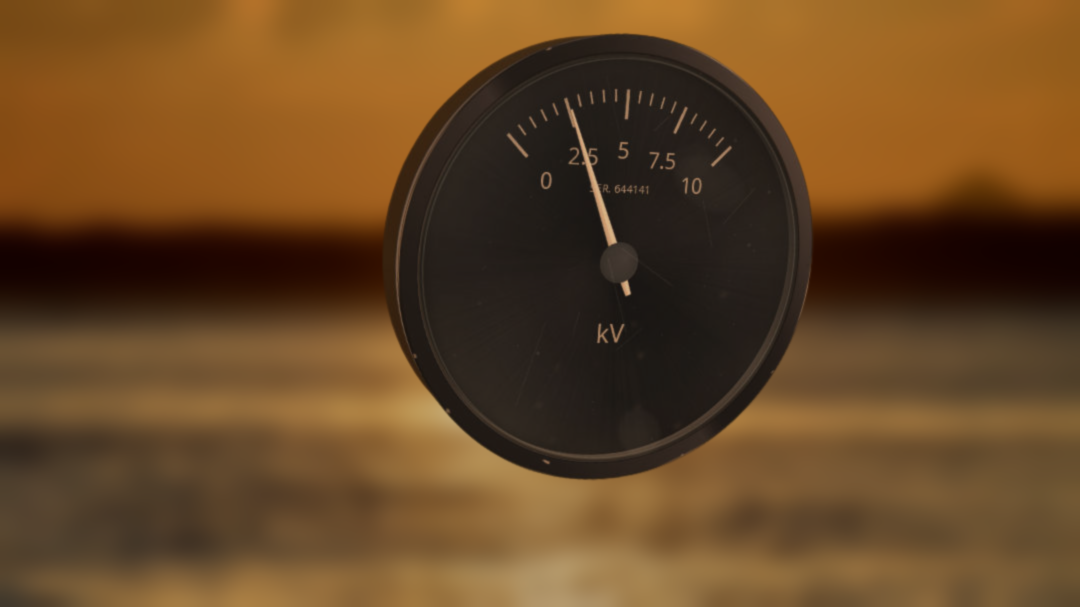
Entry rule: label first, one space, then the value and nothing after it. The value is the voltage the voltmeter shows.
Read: 2.5 kV
